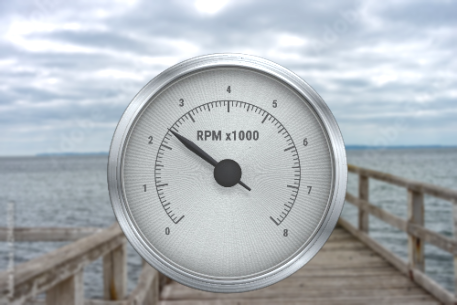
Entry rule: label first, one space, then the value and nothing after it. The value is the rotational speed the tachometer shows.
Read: 2400 rpm
